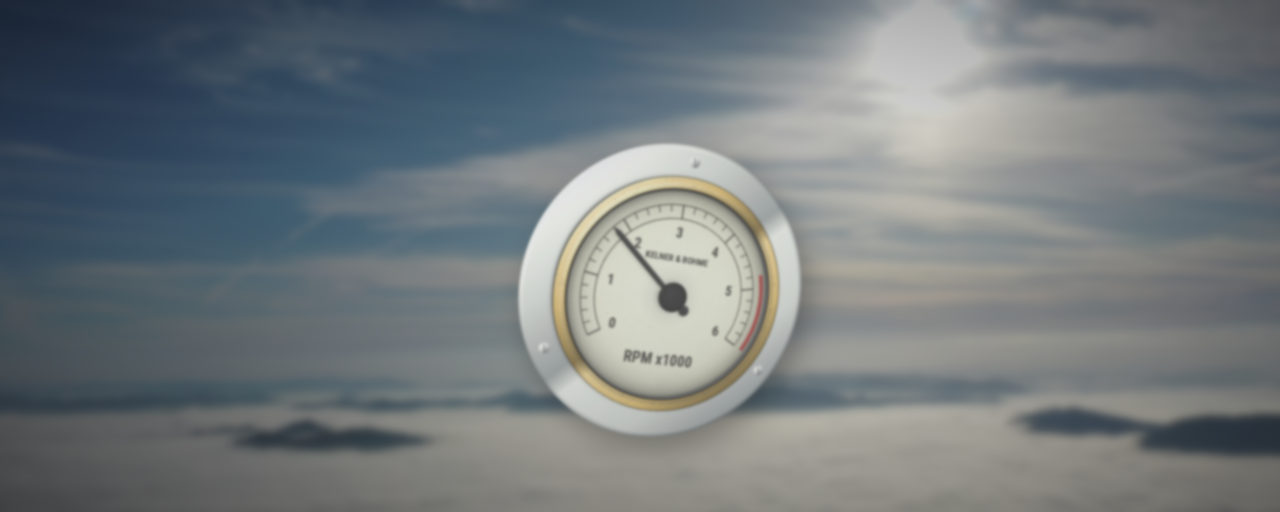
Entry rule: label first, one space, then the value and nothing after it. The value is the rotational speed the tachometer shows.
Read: 1800 rpm
